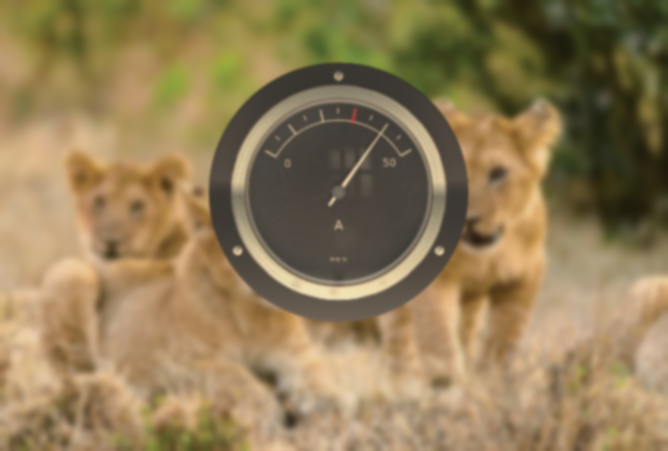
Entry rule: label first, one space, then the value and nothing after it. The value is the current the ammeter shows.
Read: 40 A
